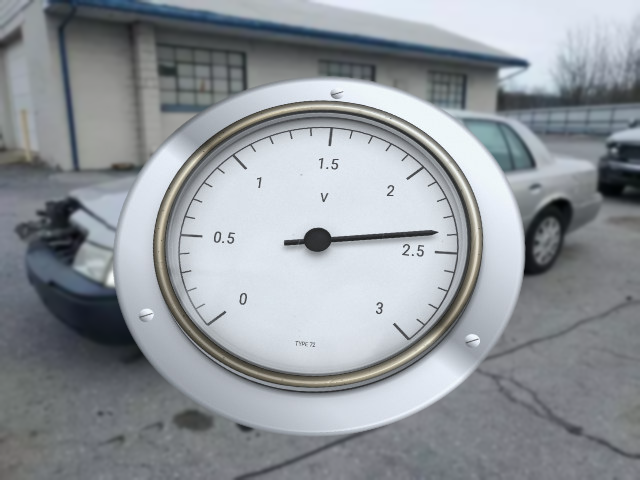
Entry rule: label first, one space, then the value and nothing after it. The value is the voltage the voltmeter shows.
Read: 2.4 V
